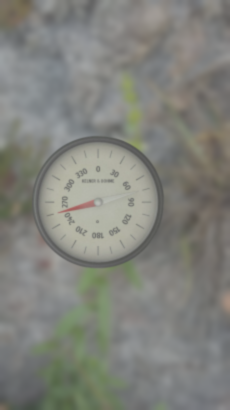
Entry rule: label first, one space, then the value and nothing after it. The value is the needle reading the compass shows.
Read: 255 °
